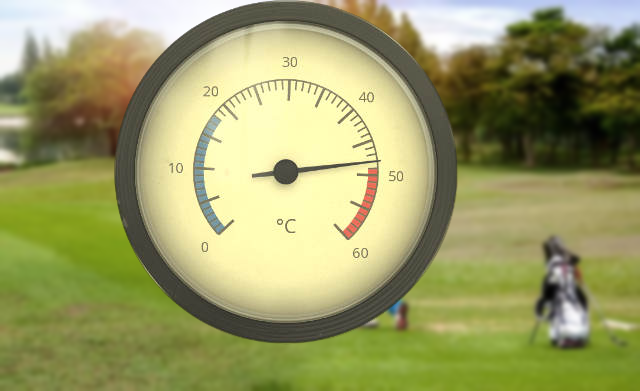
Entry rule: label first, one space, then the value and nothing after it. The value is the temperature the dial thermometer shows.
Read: 48 °C
